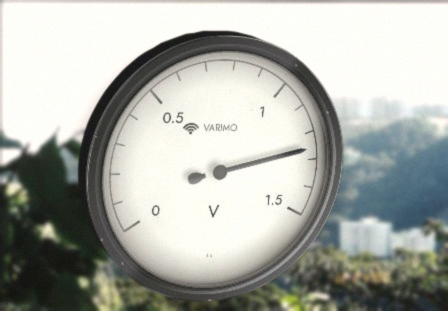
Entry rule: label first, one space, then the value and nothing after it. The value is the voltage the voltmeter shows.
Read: 1.25 V
